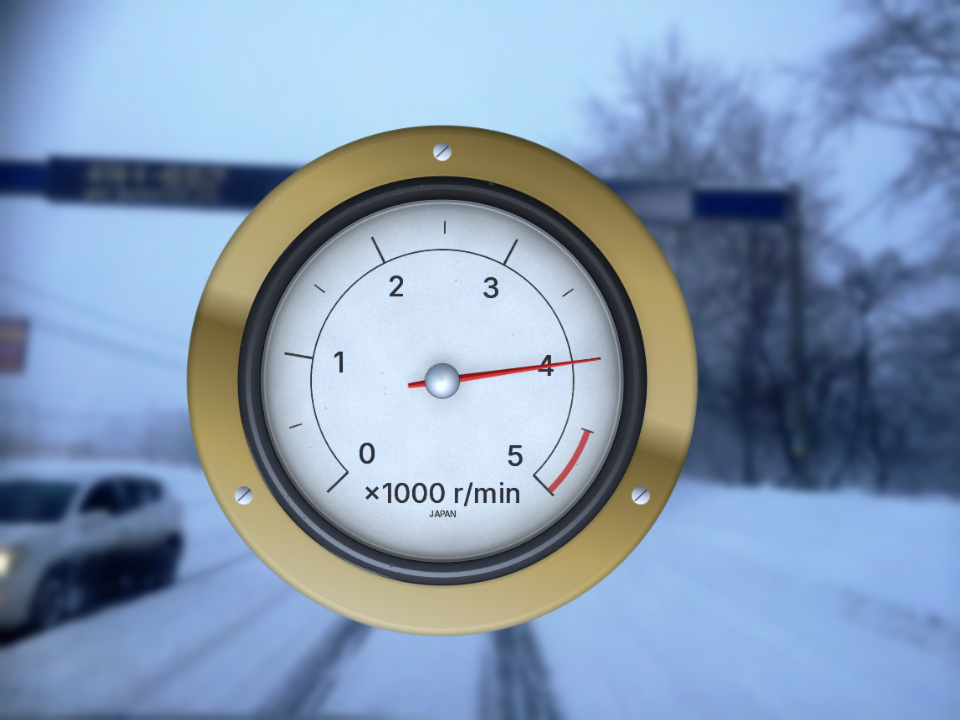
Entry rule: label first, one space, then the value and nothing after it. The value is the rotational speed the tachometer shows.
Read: 4000 rpm
